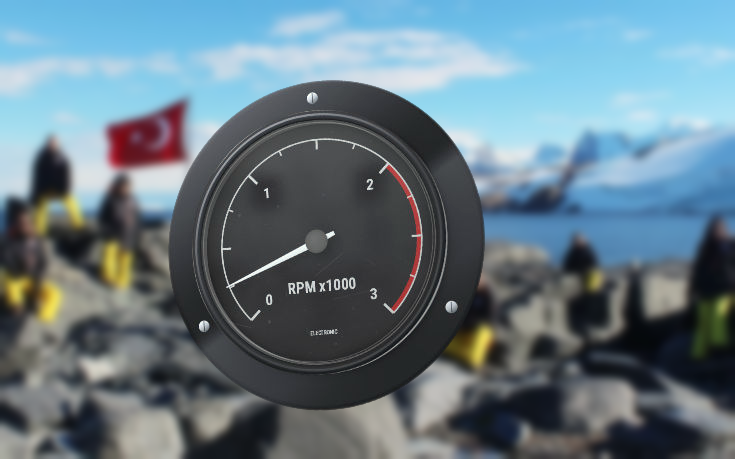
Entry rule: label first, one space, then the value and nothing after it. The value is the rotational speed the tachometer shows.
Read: 250 rpm
